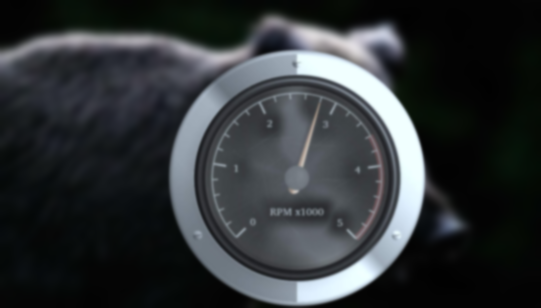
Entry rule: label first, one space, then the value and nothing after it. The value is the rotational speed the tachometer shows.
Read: 2800 rpm
